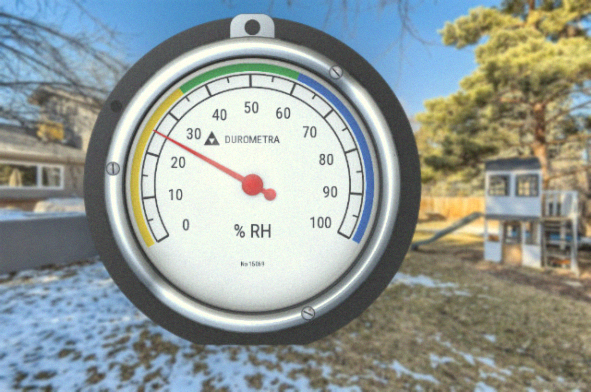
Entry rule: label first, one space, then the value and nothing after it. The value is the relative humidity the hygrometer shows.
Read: 25 %
